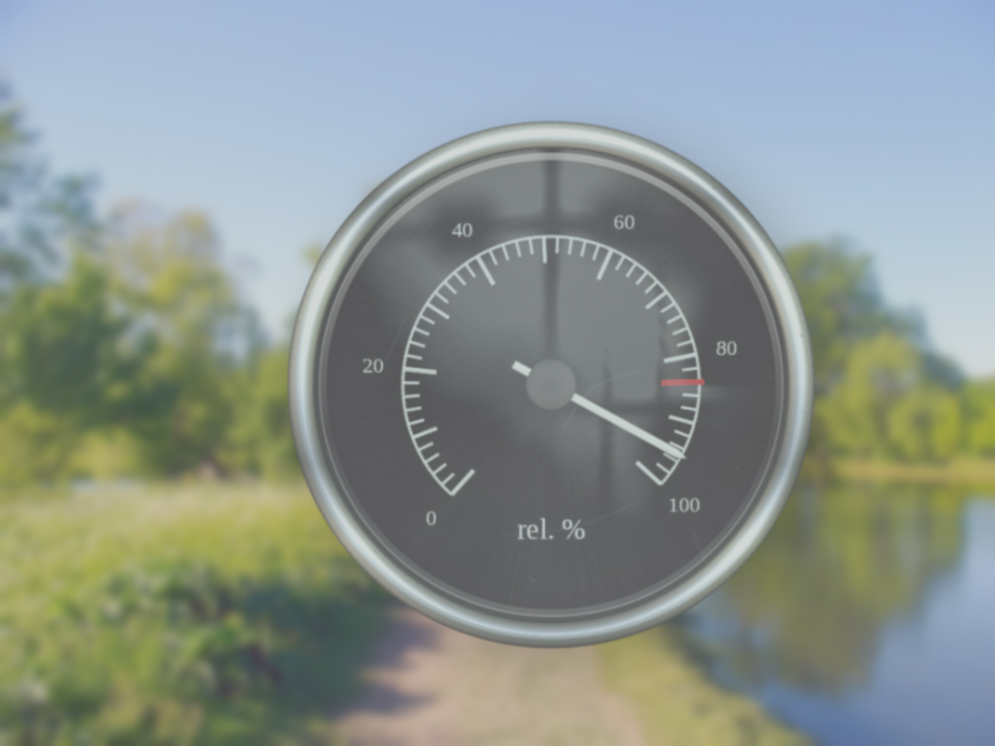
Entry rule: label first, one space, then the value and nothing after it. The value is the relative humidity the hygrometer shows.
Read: 95 %
